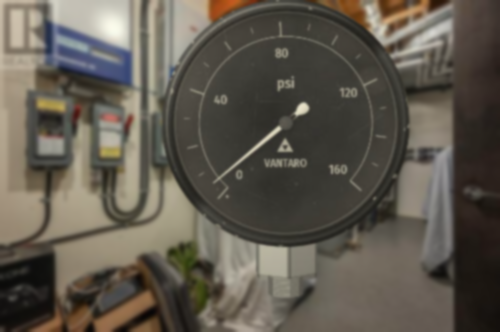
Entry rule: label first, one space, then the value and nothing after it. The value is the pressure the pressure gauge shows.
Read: 5 psi
